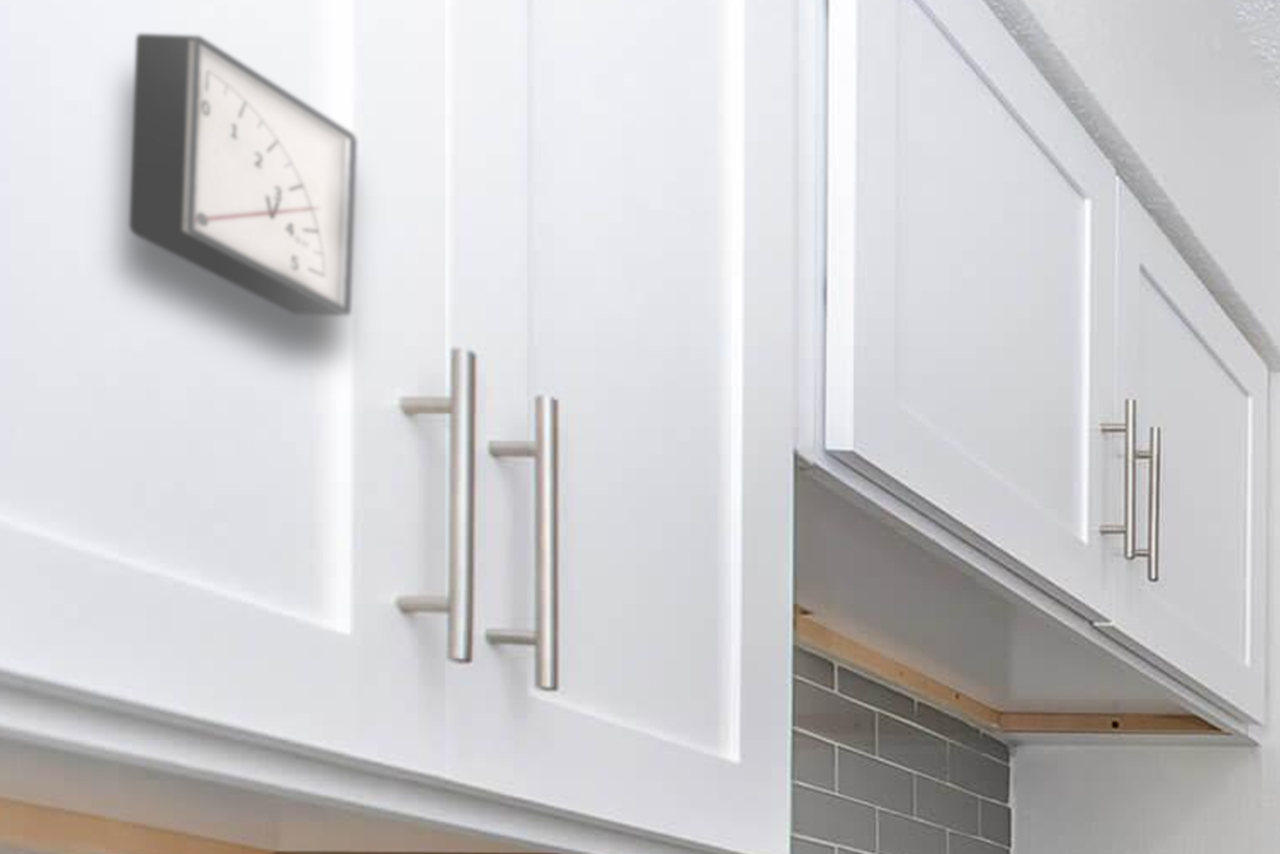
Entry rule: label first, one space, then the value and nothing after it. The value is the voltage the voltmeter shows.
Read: 3.5 V
